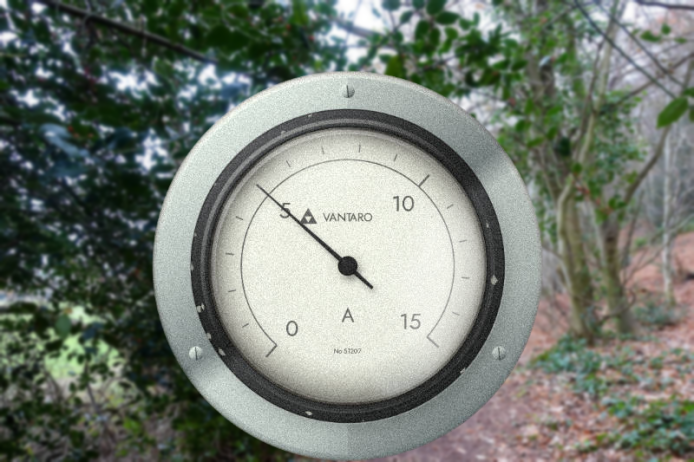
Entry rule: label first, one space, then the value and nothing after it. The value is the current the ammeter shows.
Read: 5 A
